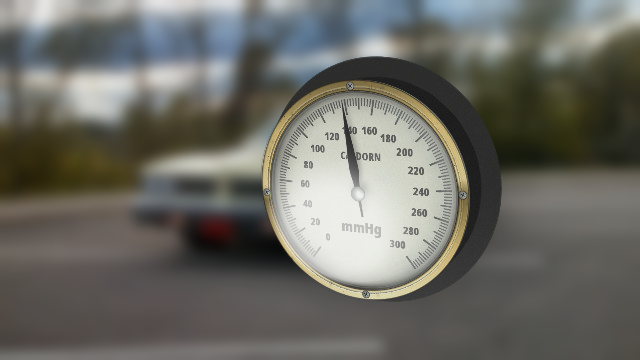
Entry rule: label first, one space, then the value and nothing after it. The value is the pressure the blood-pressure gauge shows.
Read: 140 mmHg
